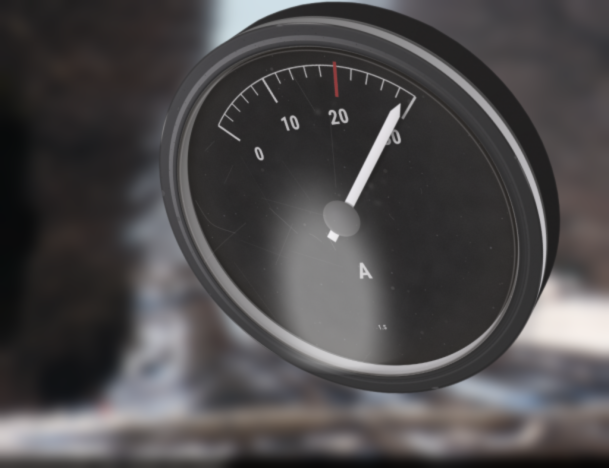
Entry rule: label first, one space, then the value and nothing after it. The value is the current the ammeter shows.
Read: 29 A
